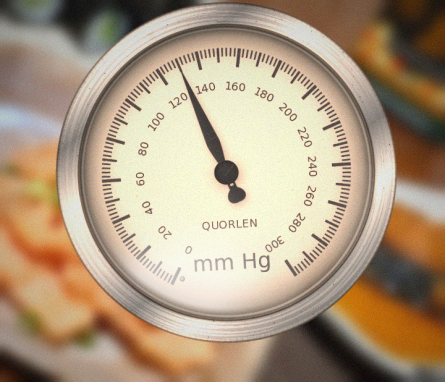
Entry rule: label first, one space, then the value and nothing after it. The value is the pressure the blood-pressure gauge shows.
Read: 130 mmHg
